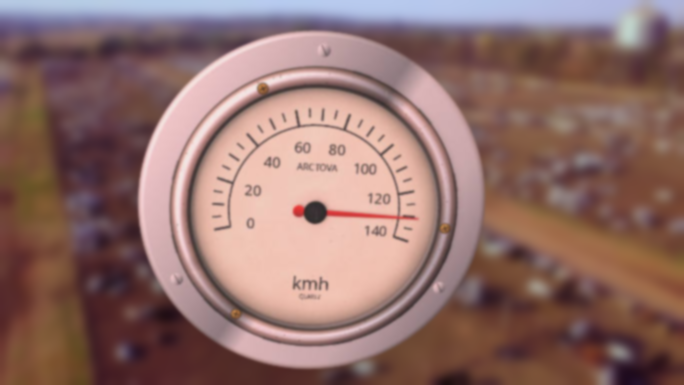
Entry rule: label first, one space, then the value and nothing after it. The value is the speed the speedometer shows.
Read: 130 km/h
